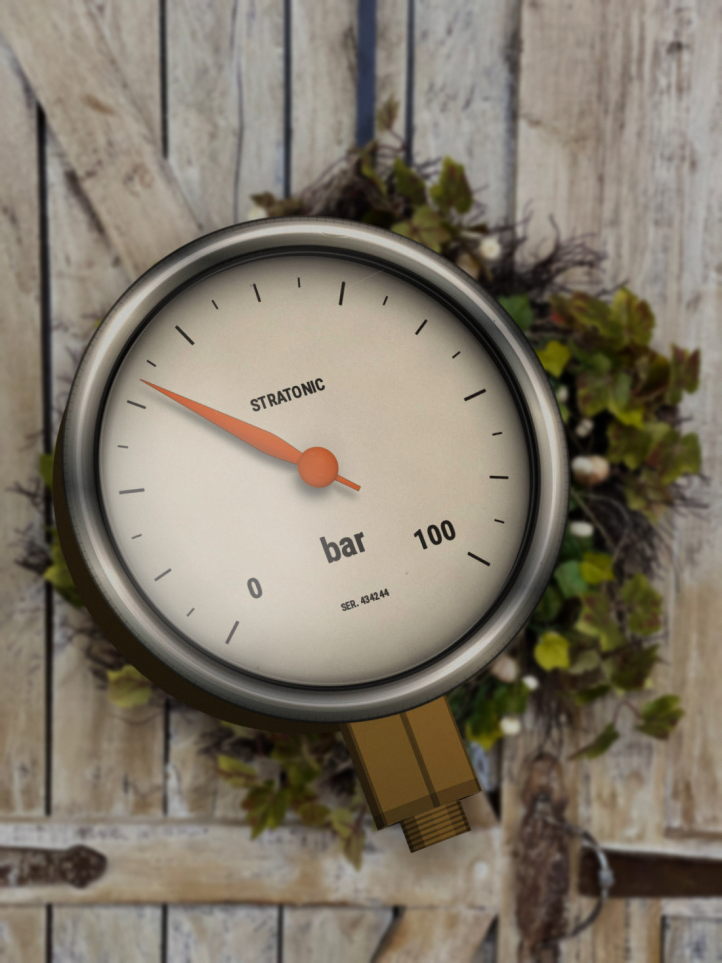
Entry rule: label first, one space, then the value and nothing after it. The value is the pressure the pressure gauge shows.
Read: 32.5 bar
